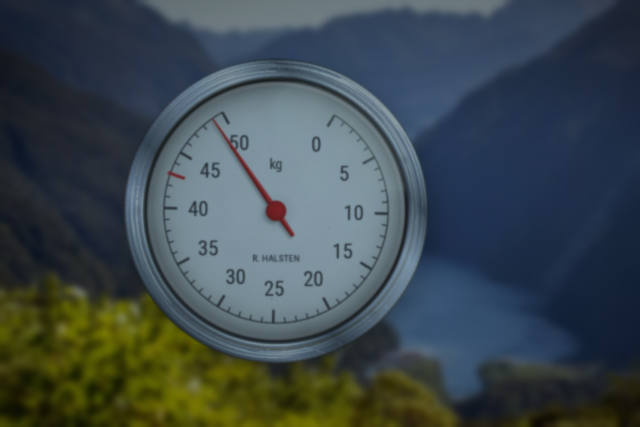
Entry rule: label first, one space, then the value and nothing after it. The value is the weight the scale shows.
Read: 49 kg
